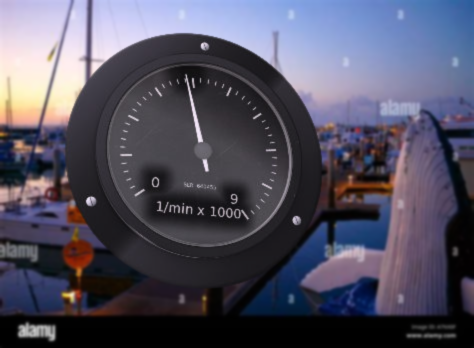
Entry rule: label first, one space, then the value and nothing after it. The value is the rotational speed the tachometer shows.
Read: 3800 rpm
